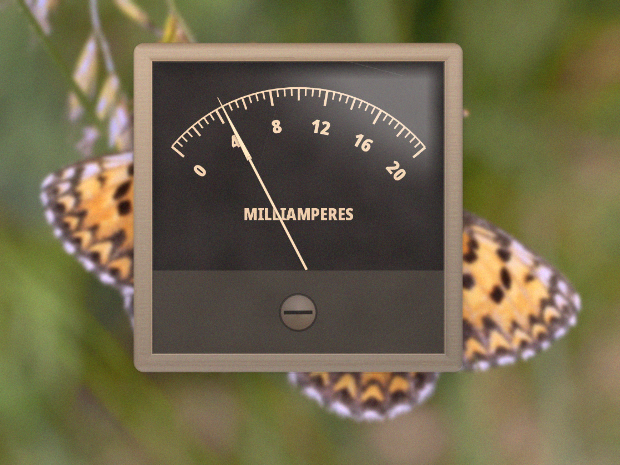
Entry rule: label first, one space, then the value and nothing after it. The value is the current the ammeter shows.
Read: 4.5 mA
